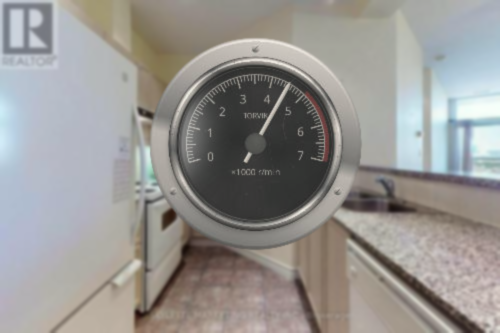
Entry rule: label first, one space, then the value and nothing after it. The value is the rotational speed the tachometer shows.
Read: 4500 rpm
